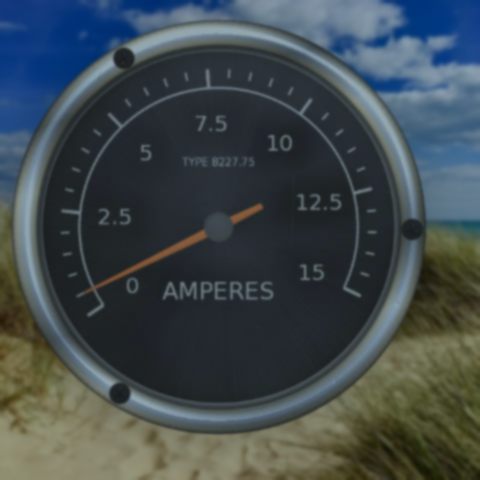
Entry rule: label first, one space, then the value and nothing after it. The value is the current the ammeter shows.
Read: 0.5 A
